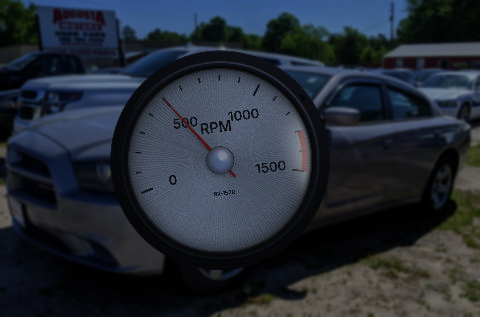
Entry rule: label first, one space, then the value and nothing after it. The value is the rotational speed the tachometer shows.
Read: 500 rpm
